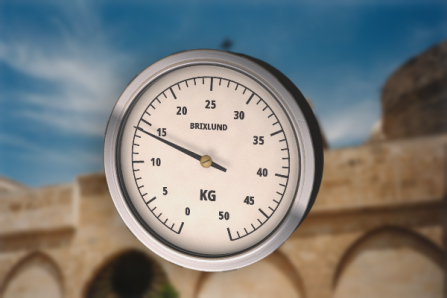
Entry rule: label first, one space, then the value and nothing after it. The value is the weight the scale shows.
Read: 14 kg
